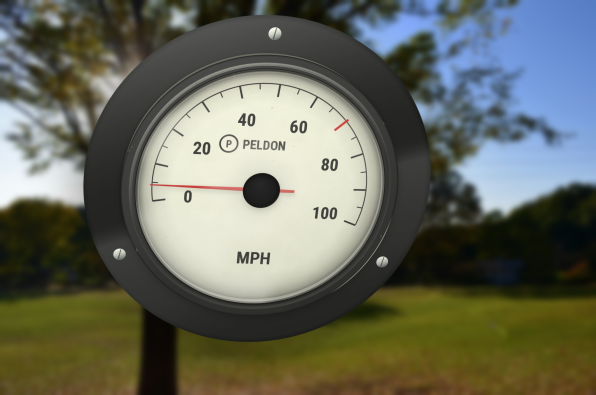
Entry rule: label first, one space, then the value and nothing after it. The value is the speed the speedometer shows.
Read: 5 mph
